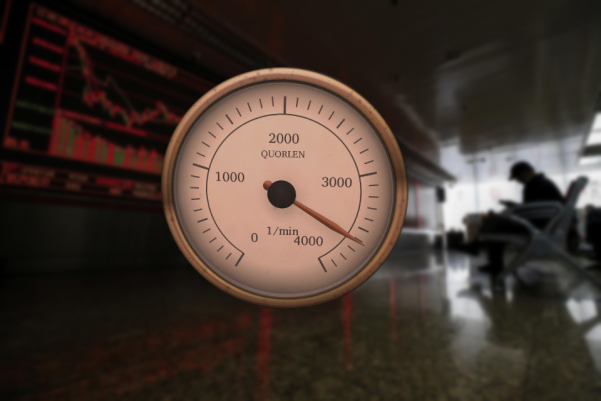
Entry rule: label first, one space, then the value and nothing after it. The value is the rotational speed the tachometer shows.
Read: 3600 rpm
